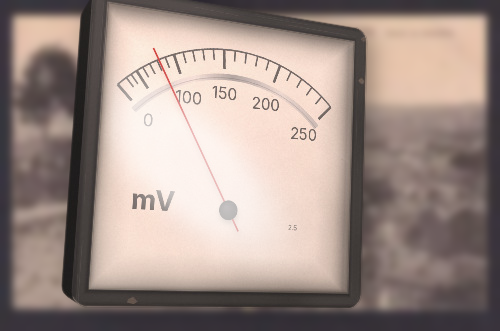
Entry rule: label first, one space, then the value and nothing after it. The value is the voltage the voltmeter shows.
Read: 80 mV
